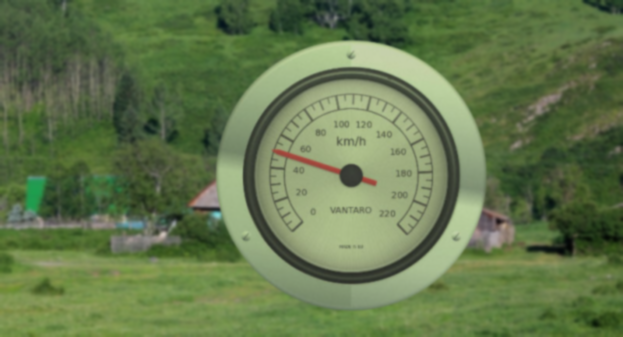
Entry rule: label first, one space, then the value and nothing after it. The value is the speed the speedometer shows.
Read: 50 km/h
